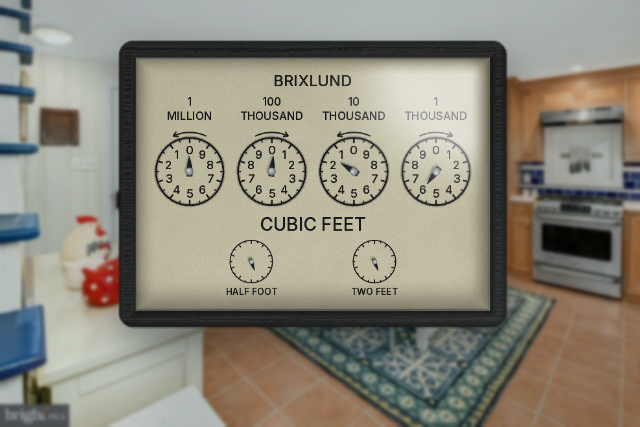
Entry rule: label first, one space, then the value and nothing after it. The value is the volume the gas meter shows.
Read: 1600 ft³
